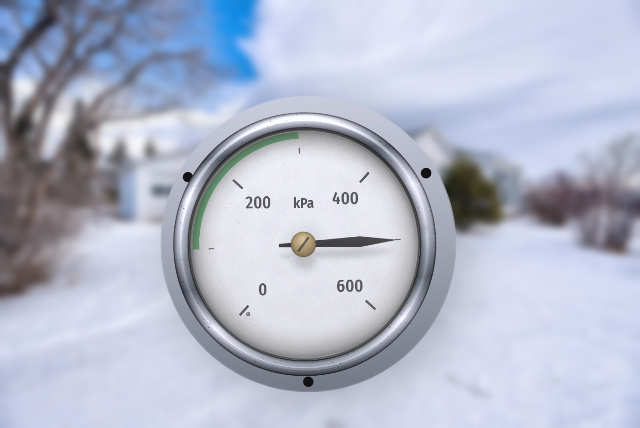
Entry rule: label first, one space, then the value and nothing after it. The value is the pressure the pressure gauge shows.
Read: 500 kPa
